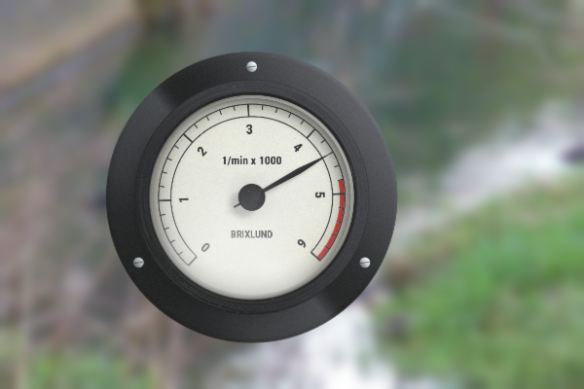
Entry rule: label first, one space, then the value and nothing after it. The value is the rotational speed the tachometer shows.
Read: 4400 rpm
